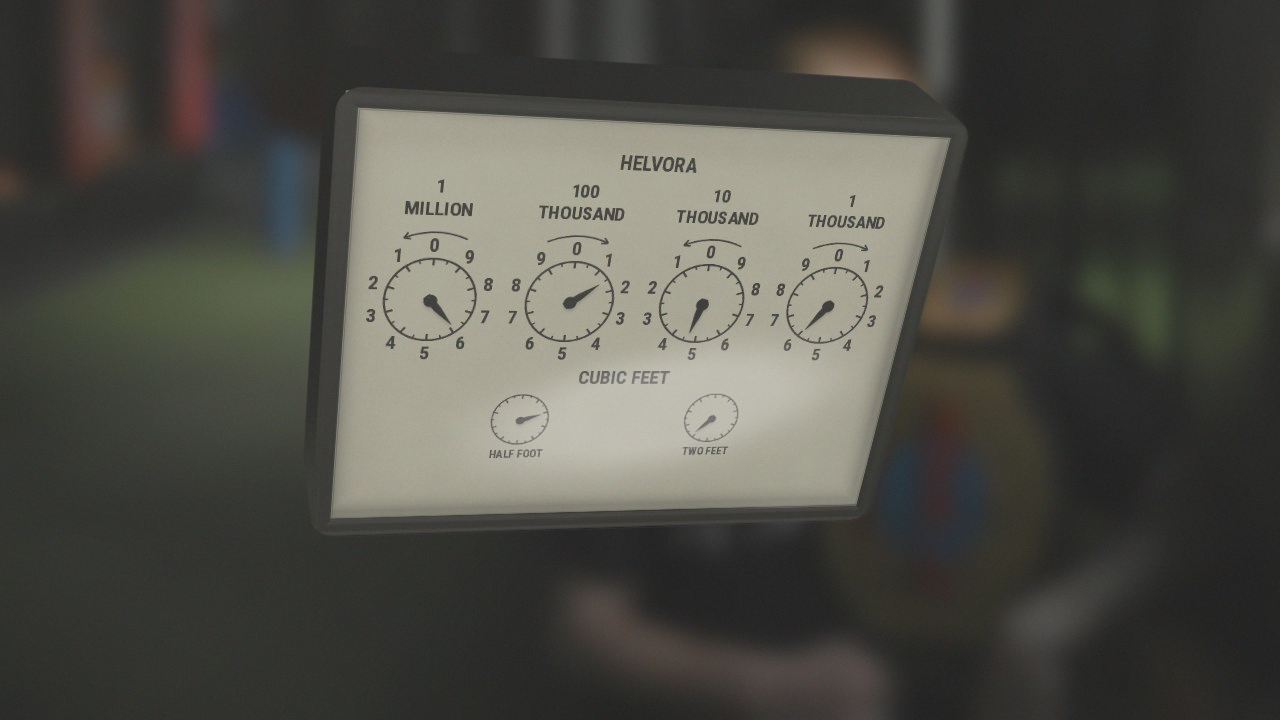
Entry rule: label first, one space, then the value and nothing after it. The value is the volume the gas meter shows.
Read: 614600 ft³
